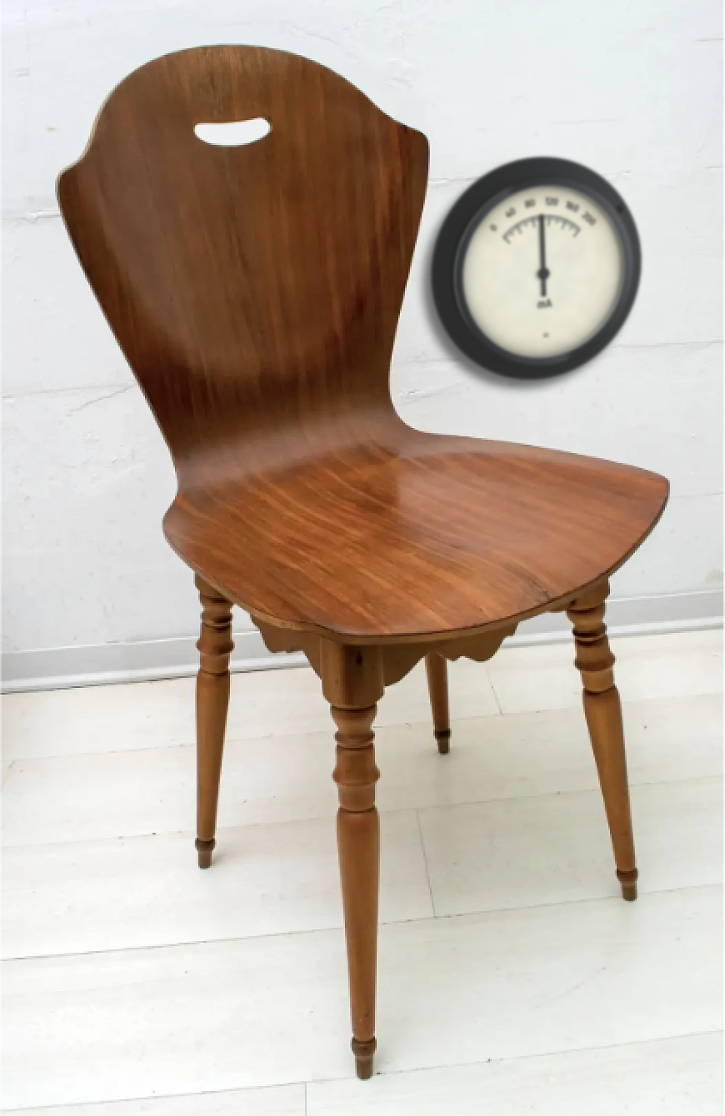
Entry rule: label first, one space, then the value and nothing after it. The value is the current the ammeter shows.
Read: 100 mA
